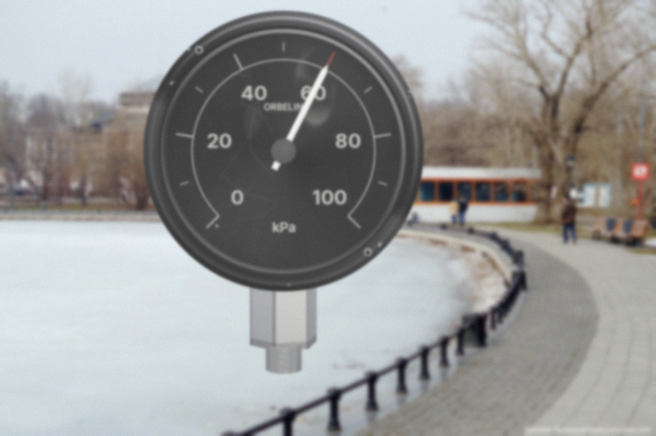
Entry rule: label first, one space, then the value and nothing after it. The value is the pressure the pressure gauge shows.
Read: 60 kPa
